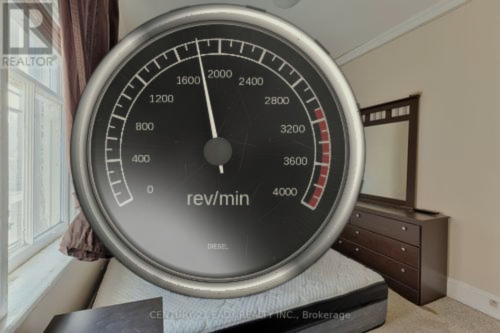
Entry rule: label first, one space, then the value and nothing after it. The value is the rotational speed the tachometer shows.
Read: 1800 rpm
